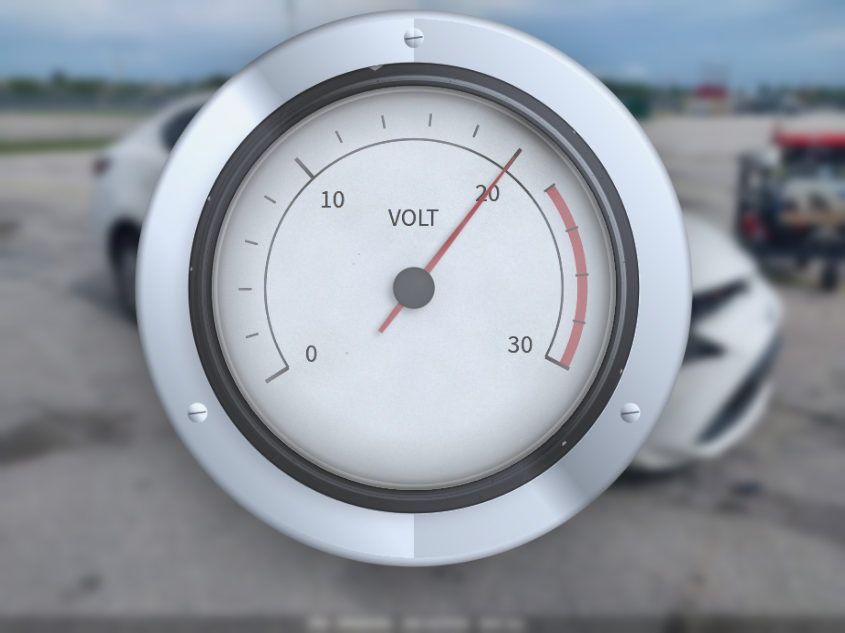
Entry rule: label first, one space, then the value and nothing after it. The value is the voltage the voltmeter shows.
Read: 20 V
